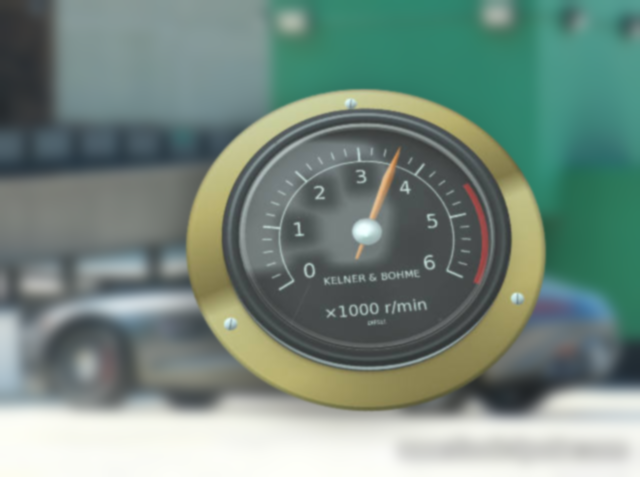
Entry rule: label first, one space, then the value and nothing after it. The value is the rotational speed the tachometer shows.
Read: 3600 rpm
